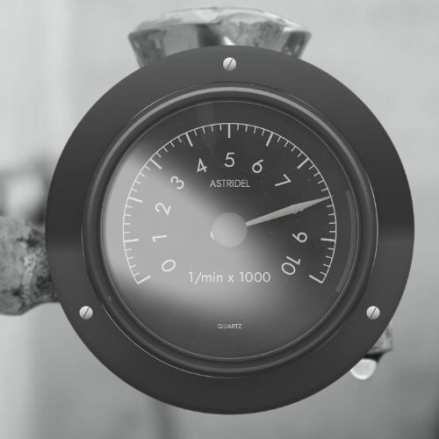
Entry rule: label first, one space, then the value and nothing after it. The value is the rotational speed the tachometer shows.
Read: 8000 rpm
